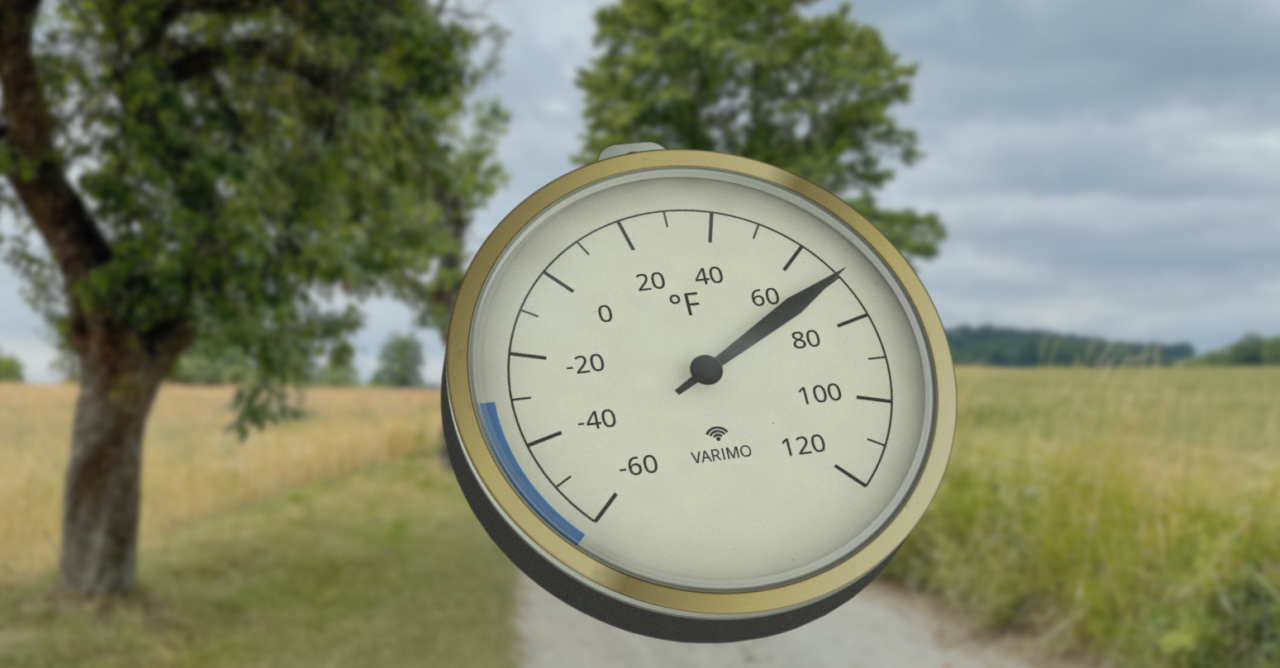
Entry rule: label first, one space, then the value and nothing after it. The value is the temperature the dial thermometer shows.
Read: 70 °F
